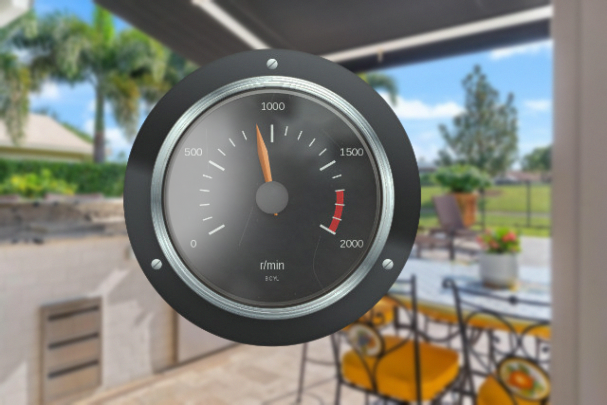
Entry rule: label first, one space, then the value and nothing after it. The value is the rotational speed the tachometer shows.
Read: 900 rpm
